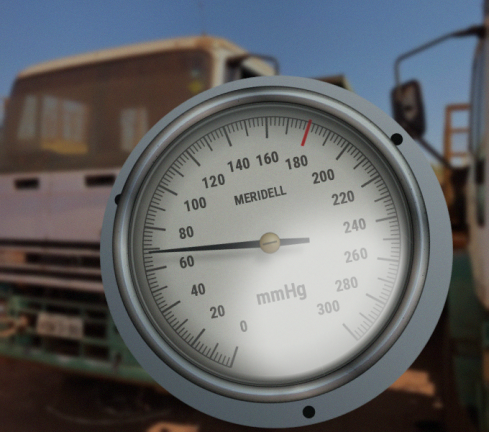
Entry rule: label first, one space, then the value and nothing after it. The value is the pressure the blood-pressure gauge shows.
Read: 68 mmHg
